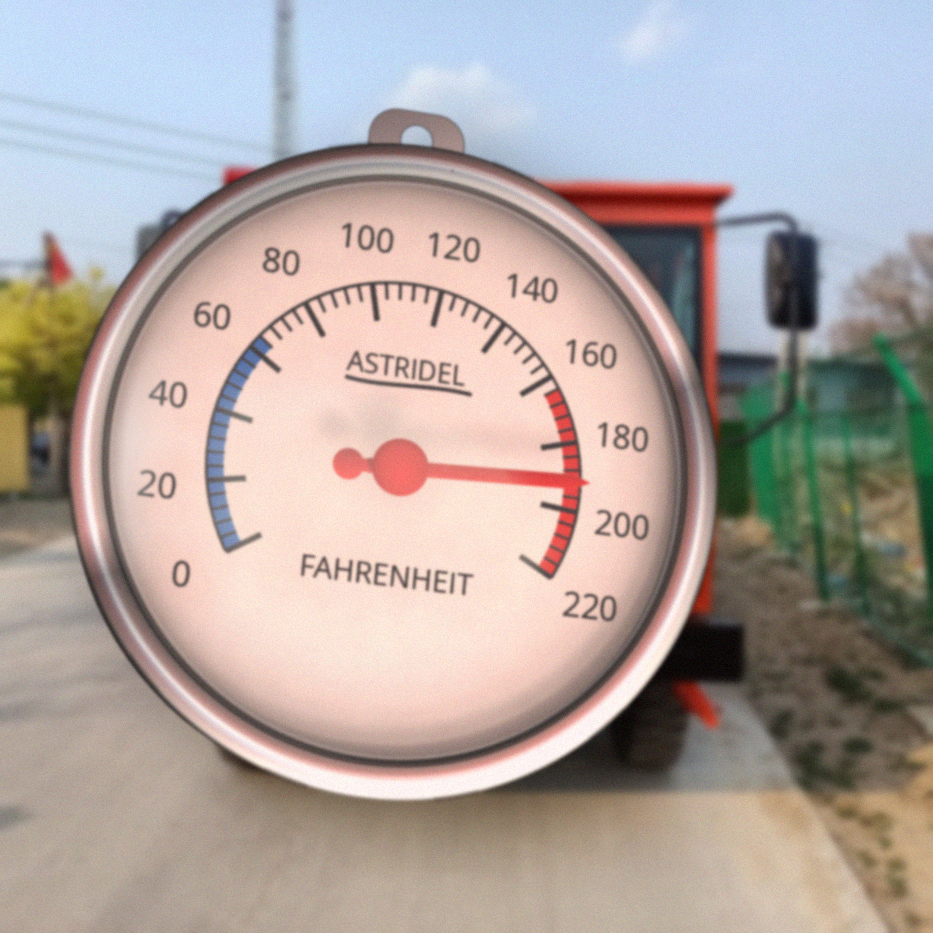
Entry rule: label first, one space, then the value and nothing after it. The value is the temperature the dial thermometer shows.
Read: 192 °F
